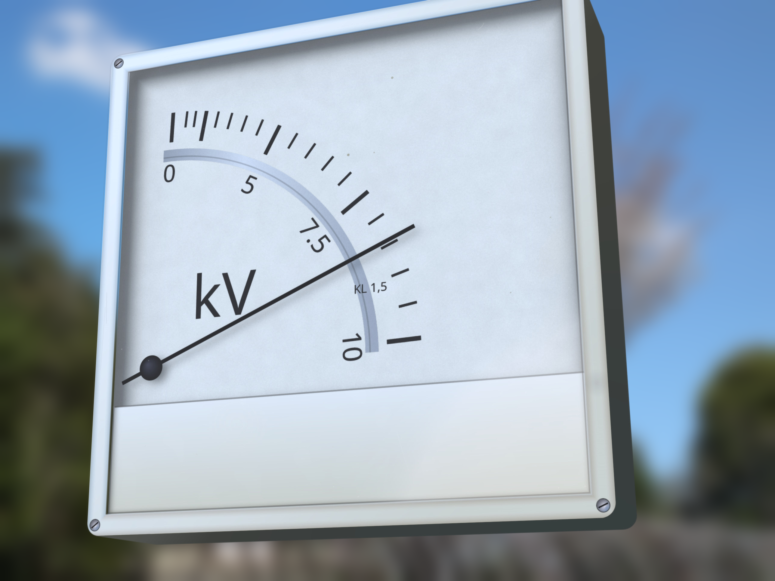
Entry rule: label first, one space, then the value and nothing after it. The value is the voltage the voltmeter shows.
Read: 8.5 kV
